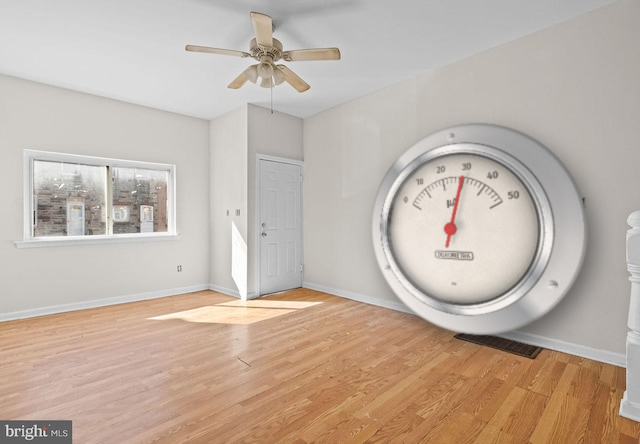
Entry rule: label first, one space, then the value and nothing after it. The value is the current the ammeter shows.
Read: 30 µA
